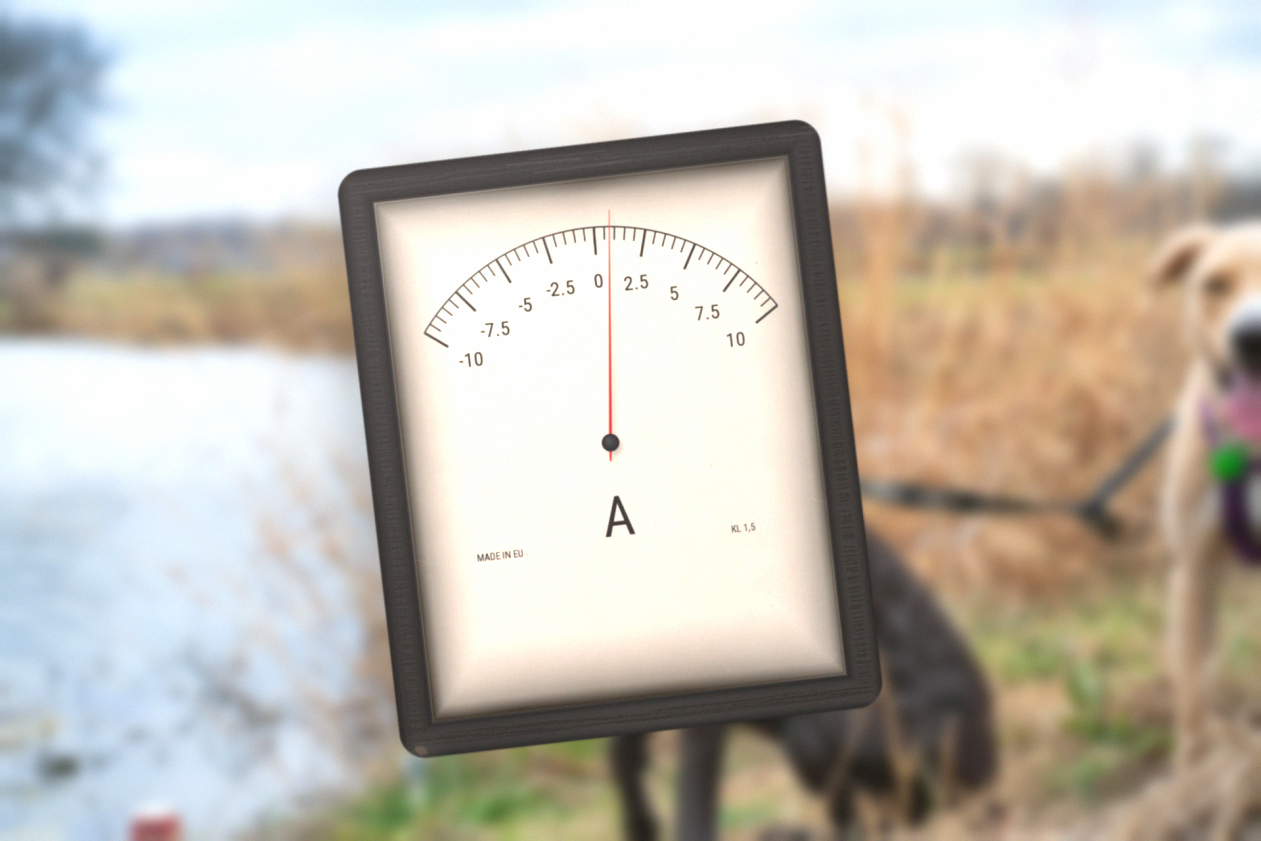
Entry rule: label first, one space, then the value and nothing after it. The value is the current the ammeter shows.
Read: 0.75 A
